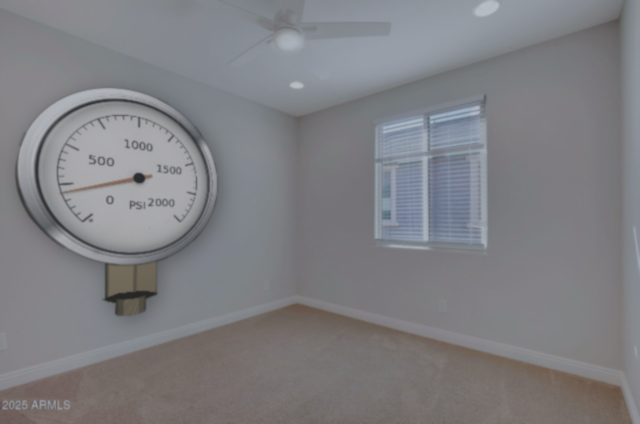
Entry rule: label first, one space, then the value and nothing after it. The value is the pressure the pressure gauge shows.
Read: 200 psi
